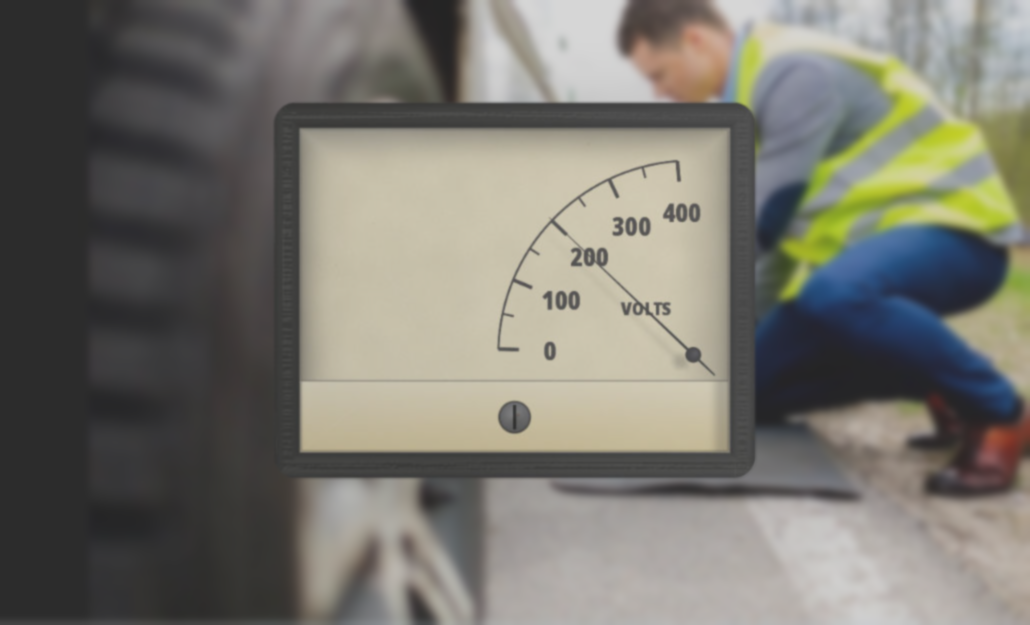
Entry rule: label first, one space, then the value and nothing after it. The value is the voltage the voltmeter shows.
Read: 200 V
